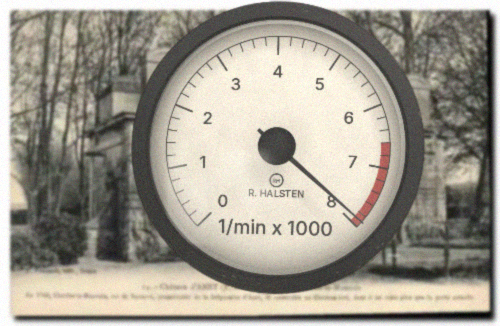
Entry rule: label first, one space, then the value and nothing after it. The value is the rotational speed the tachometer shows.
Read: 7900 rpm
